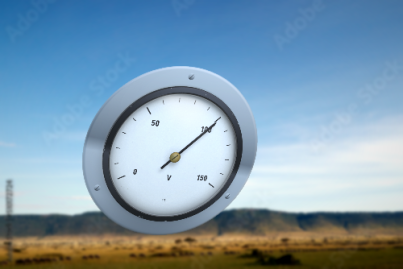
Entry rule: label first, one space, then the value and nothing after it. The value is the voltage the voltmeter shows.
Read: 100 V
